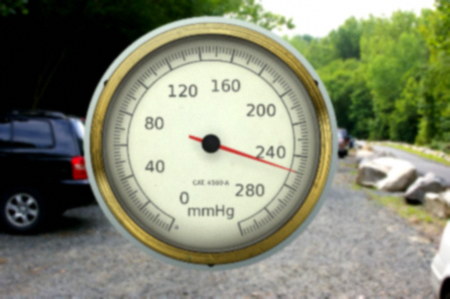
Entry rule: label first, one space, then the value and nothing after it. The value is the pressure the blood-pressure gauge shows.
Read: 250 mmHg
